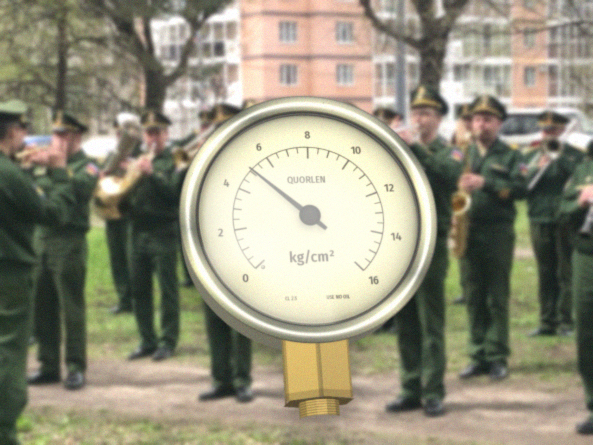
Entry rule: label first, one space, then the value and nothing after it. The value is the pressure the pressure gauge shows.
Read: 5 kg/cm²
